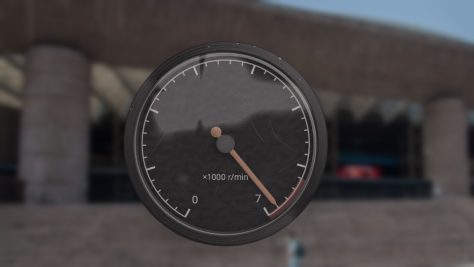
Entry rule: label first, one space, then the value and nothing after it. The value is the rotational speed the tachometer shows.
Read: 6800 rpm
